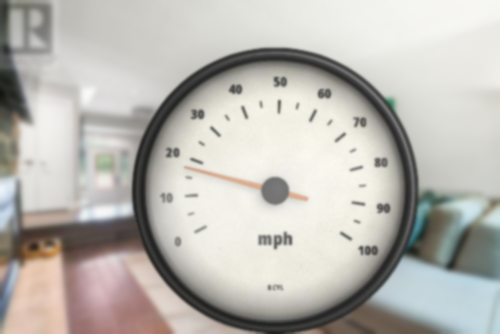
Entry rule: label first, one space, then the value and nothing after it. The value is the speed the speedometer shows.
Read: 17.5 mph
